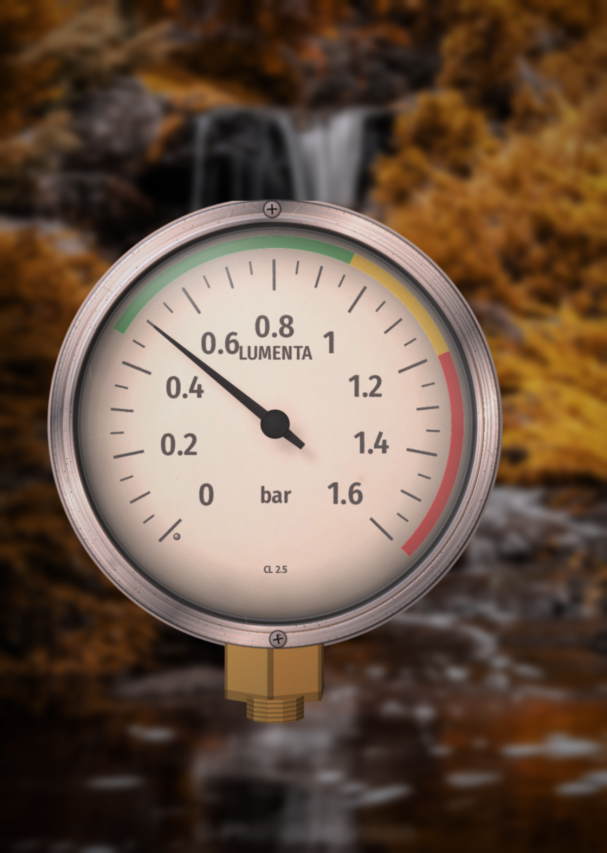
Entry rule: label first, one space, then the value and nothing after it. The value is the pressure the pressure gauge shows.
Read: 0.5 bar
